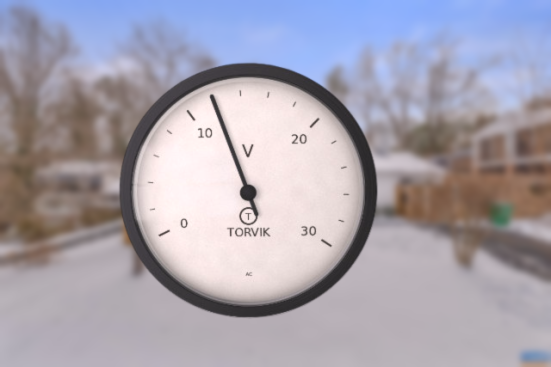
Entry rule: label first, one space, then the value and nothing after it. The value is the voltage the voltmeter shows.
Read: 12 V
